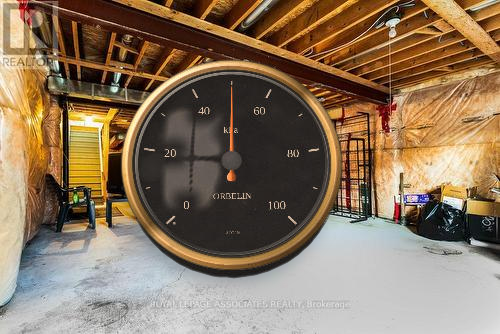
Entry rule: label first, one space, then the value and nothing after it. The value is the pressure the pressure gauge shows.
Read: 50 kPa
